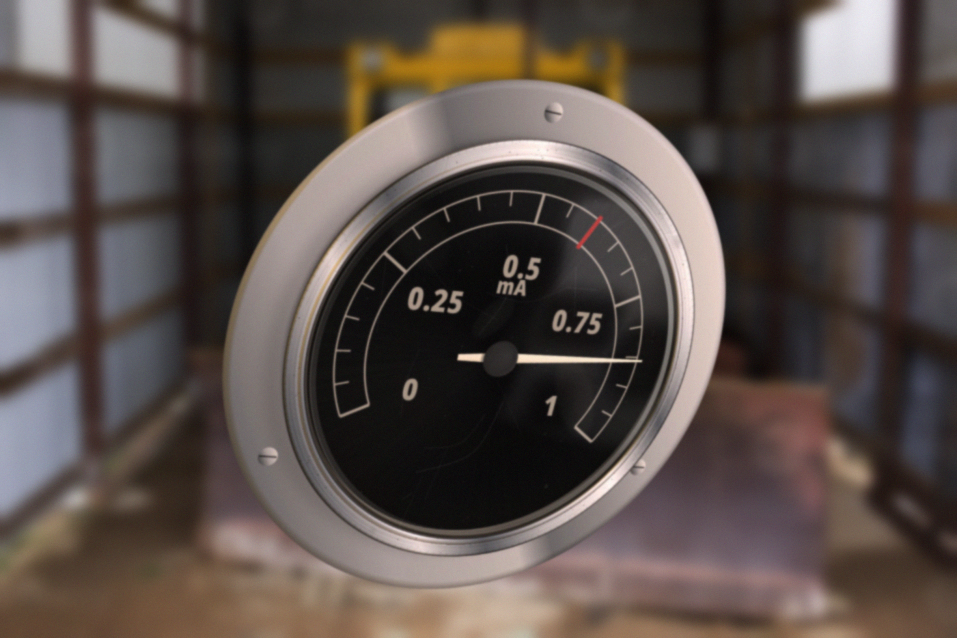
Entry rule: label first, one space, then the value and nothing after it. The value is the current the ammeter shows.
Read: 0.85 mA
